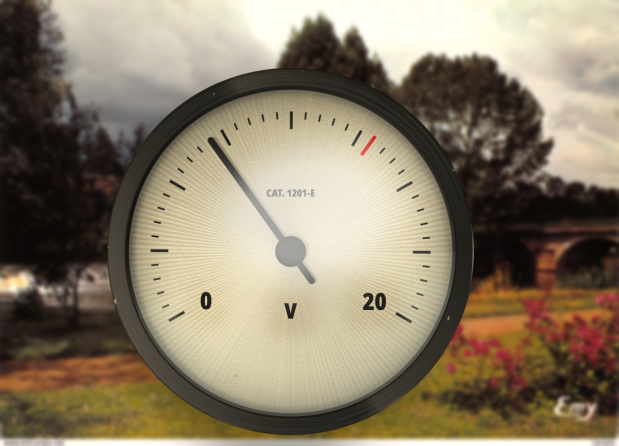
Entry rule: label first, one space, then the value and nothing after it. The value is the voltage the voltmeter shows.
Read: 7 V
